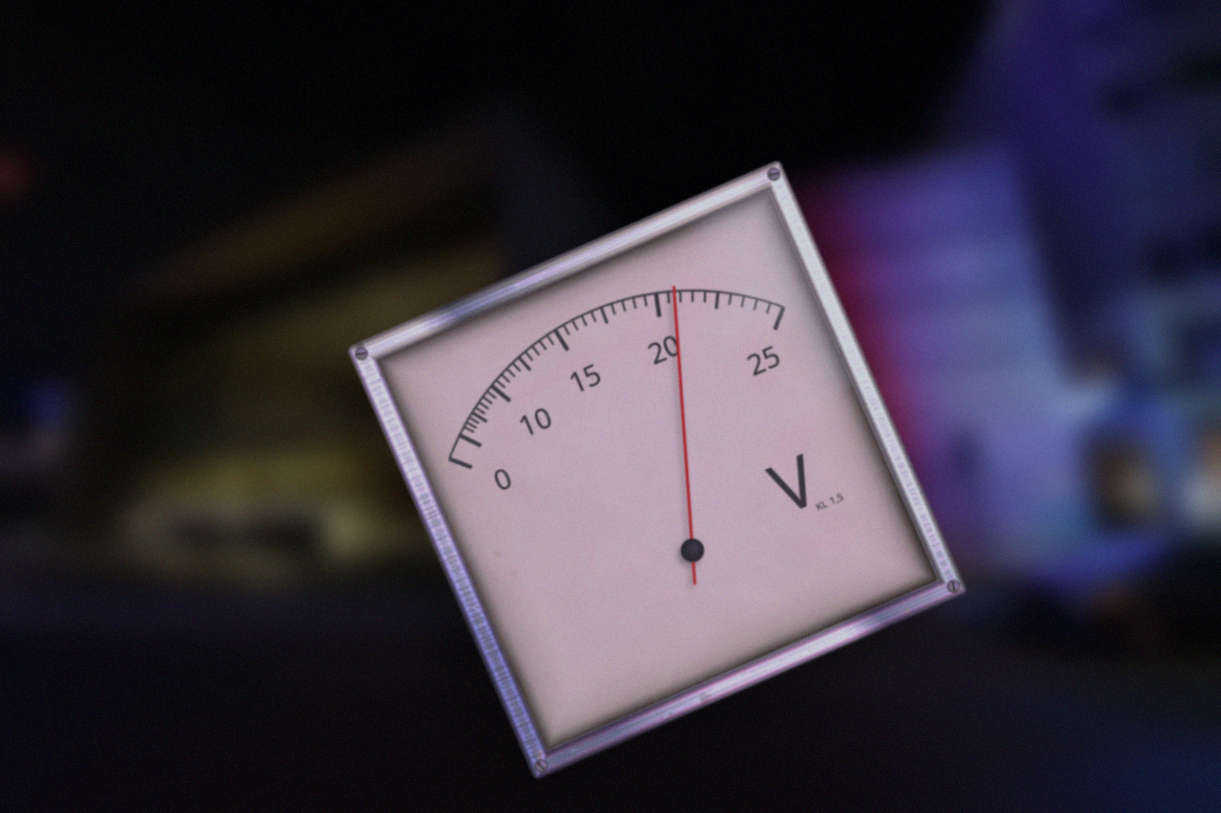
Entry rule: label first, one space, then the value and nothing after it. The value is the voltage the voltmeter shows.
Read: 20.75 V
